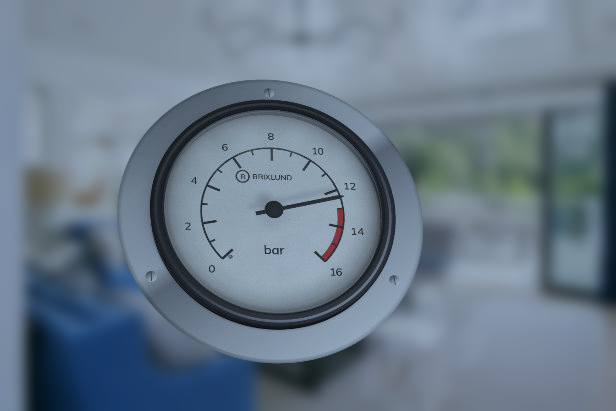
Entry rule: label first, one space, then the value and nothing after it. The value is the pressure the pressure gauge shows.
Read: 12.5 bar
